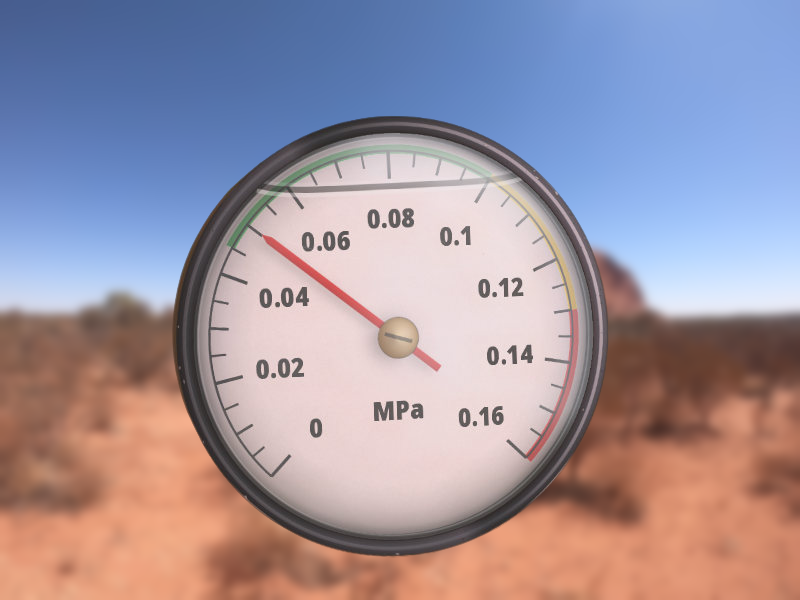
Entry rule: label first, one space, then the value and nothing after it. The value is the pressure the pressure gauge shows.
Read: 0.05 MPa
